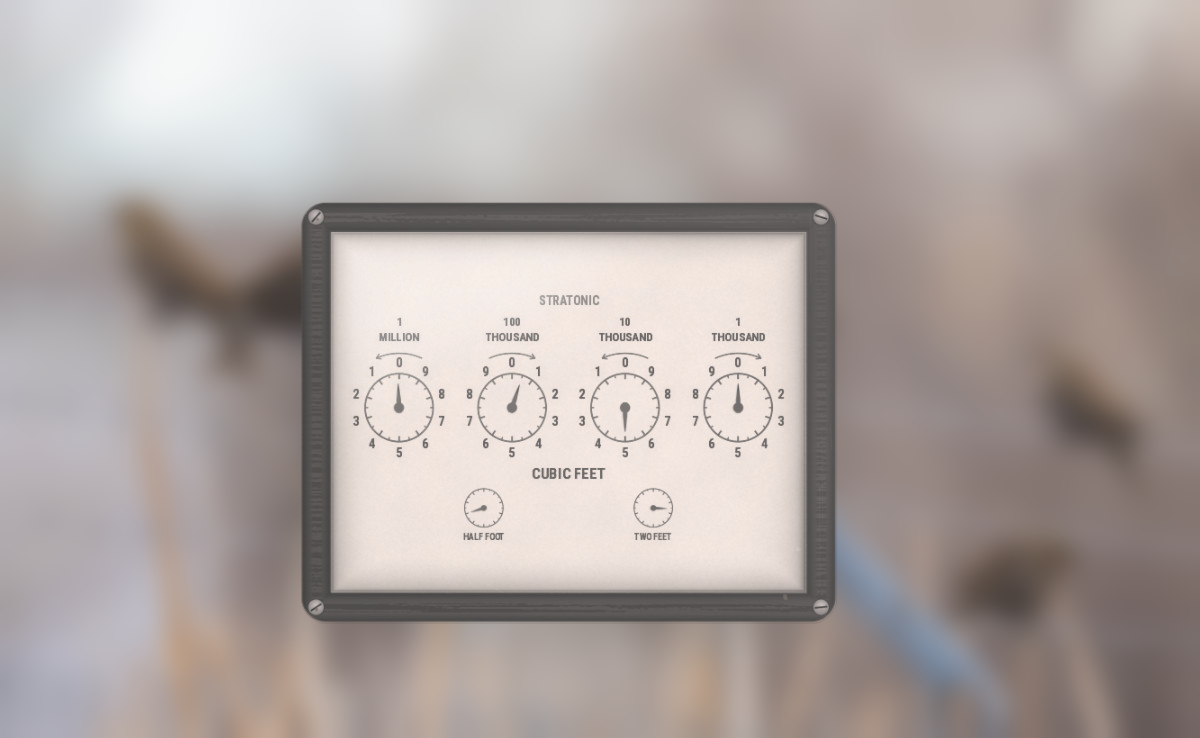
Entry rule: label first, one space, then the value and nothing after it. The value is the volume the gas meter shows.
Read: 5000 ft³
